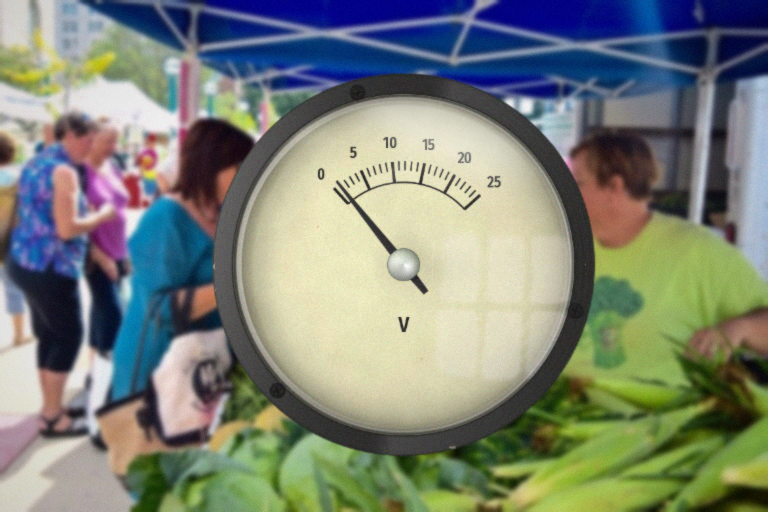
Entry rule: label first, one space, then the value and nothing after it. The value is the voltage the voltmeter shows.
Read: 1 V
